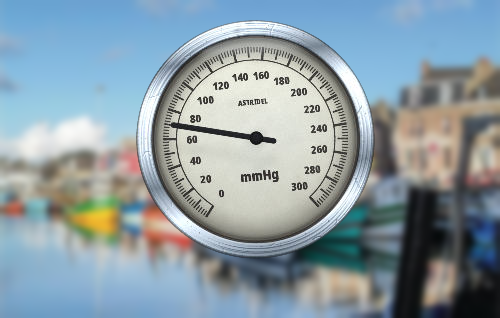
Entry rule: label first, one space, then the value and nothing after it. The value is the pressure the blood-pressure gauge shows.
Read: 70 mmHg
